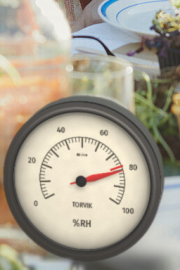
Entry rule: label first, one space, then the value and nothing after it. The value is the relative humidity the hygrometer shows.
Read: 80 %
